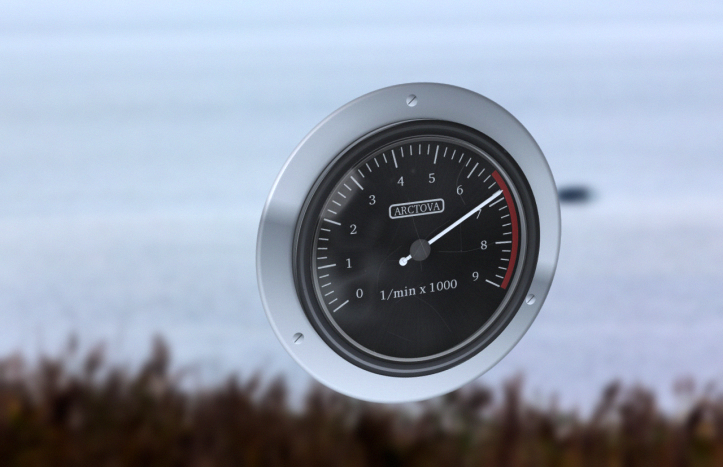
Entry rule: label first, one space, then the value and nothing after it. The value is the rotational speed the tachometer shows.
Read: 6800 rpm
